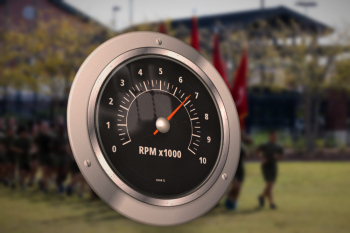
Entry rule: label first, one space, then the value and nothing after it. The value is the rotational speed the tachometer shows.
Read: 6750 rpm
